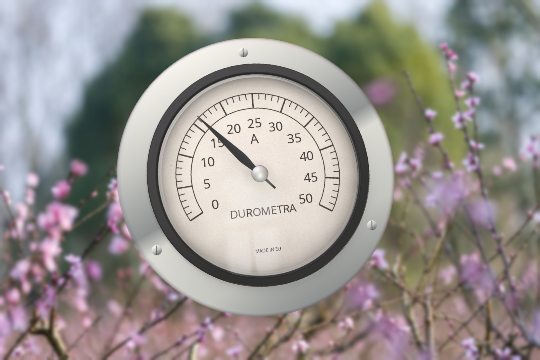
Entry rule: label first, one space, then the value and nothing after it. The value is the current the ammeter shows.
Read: 16 A
